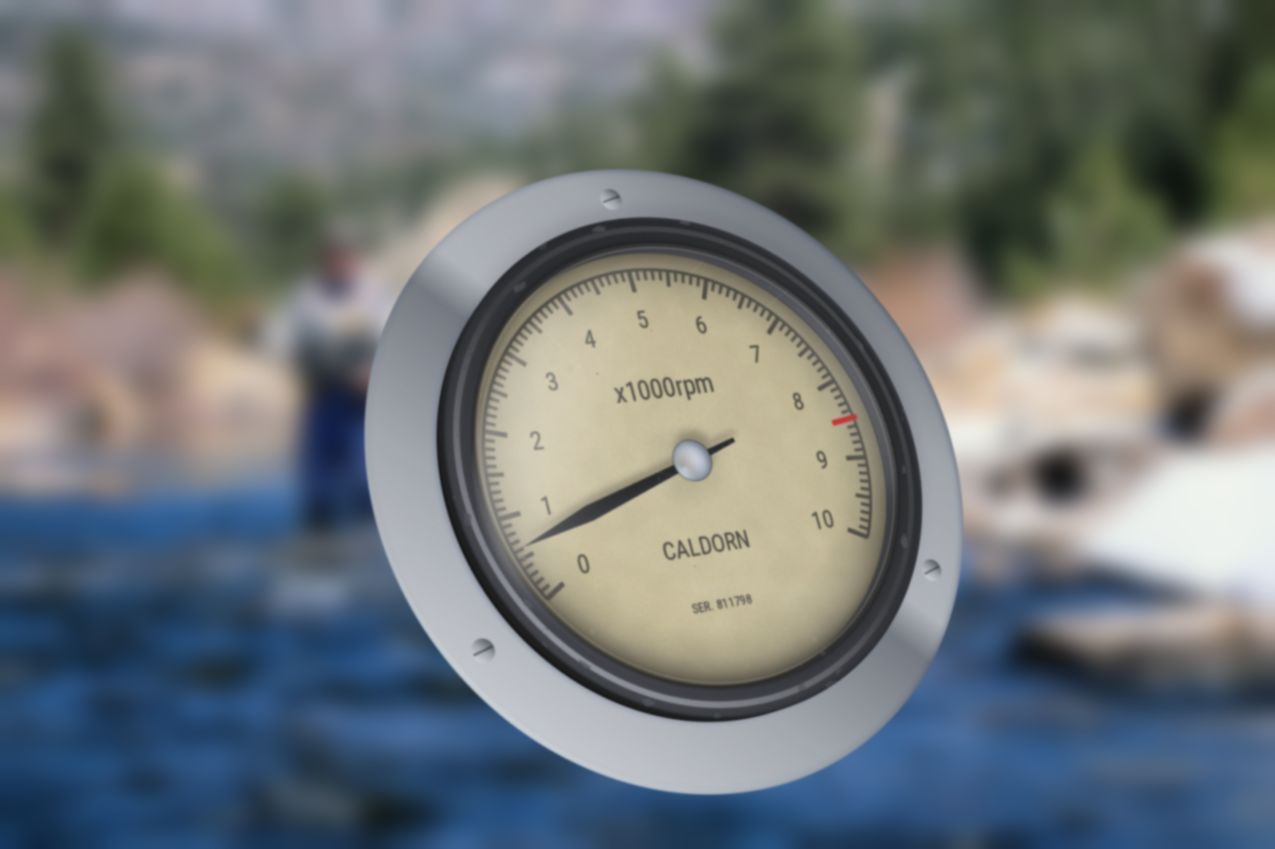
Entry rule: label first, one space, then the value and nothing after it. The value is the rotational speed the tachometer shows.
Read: 600 rpm
